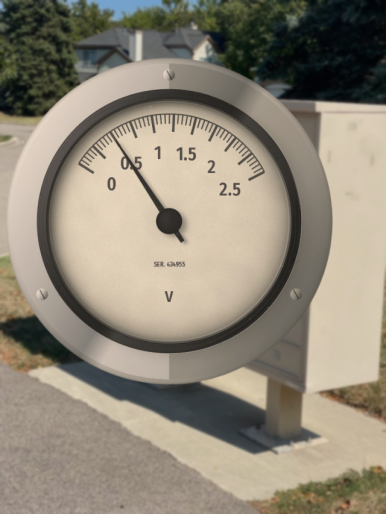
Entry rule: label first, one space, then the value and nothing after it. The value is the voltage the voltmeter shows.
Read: 0.5 V
